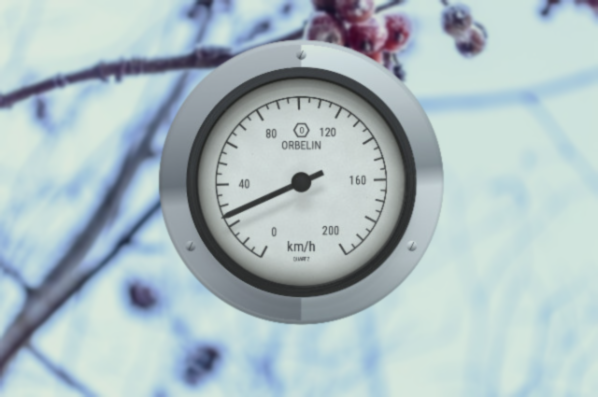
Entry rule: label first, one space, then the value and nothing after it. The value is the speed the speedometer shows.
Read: 25 km/h
